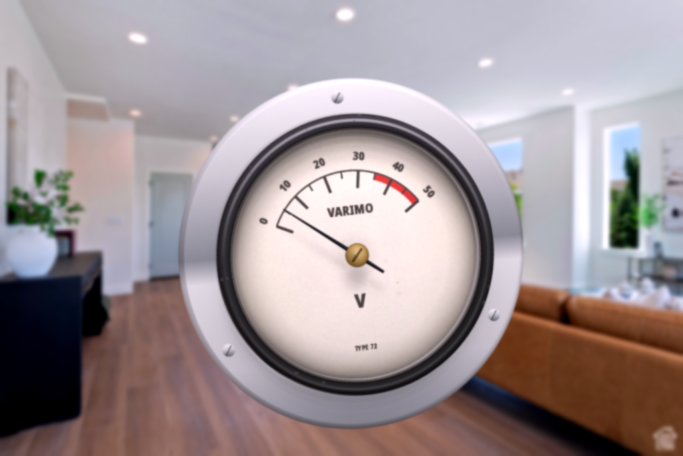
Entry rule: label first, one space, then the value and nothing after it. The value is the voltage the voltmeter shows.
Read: 5 V
